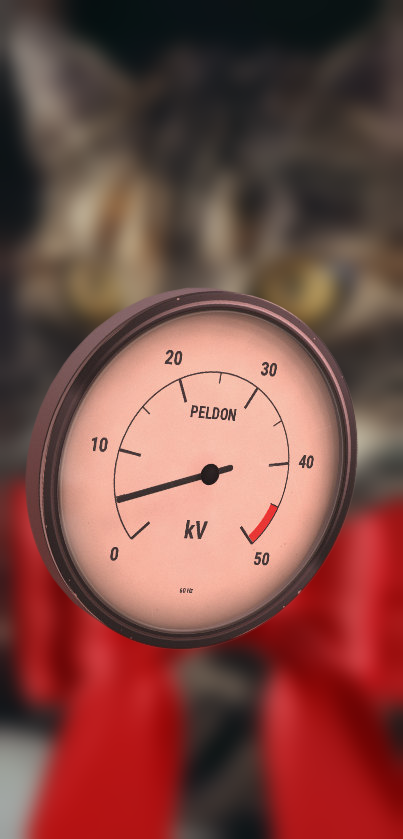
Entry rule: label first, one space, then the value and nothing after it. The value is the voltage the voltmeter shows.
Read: 5 kV
